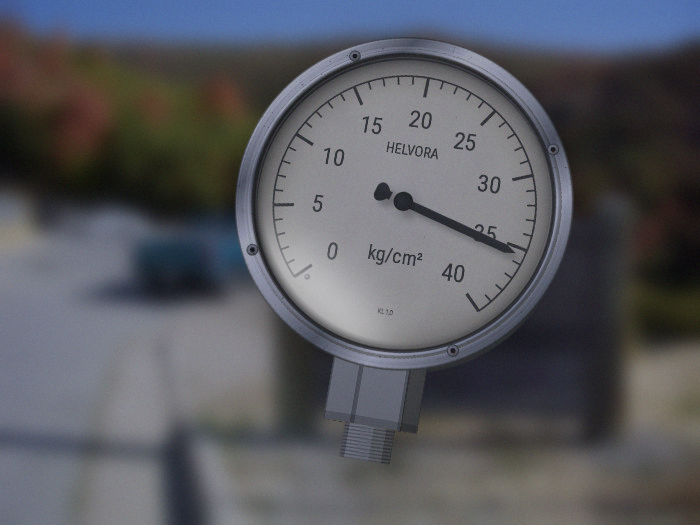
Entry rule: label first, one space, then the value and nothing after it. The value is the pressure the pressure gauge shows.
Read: 35.5 kg/cm²
